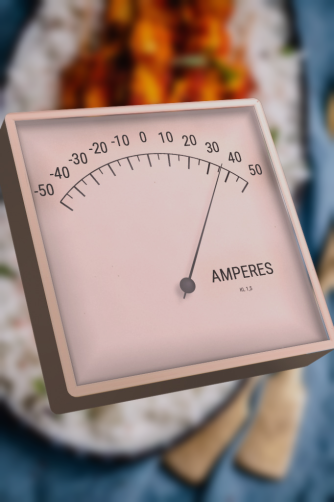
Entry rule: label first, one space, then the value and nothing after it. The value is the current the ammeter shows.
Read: 35 A
